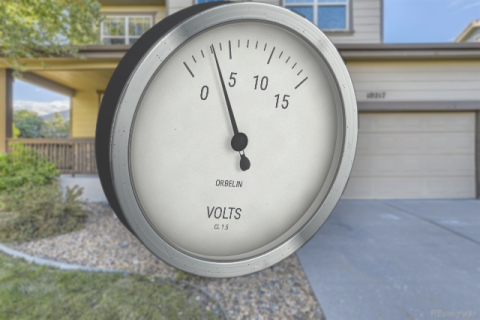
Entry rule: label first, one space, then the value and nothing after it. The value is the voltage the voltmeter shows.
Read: 3 V
